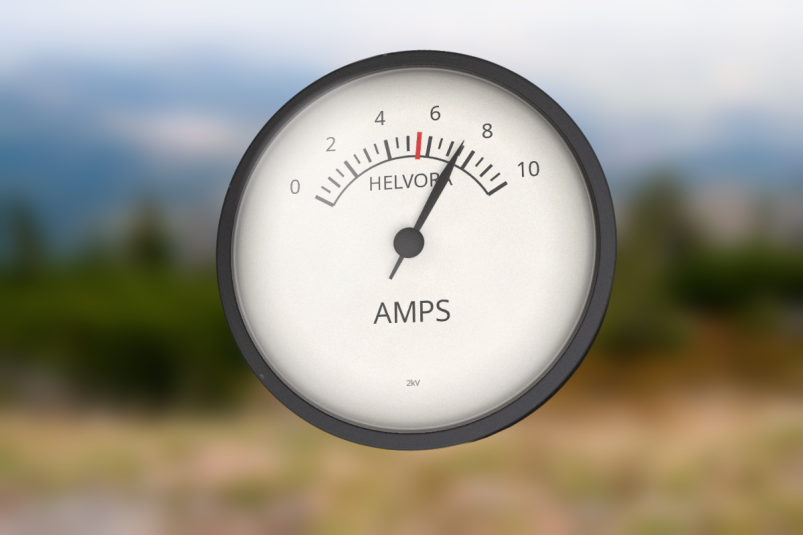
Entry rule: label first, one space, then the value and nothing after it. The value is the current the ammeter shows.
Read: 7.5 A
